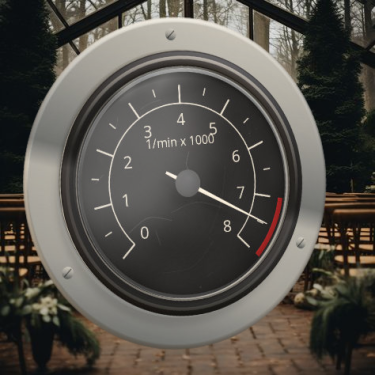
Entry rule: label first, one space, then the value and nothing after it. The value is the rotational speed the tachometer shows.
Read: 7500 rpm
